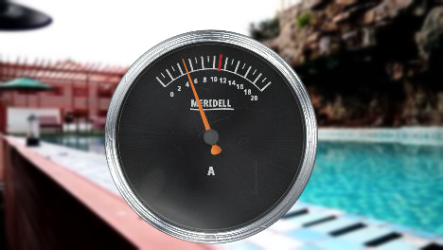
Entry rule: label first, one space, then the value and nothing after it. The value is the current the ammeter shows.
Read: 5 A
